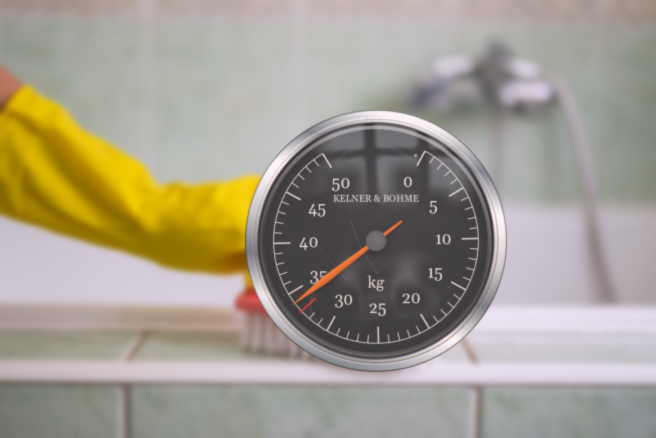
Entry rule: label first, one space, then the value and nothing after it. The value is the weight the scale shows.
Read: 34 kg
